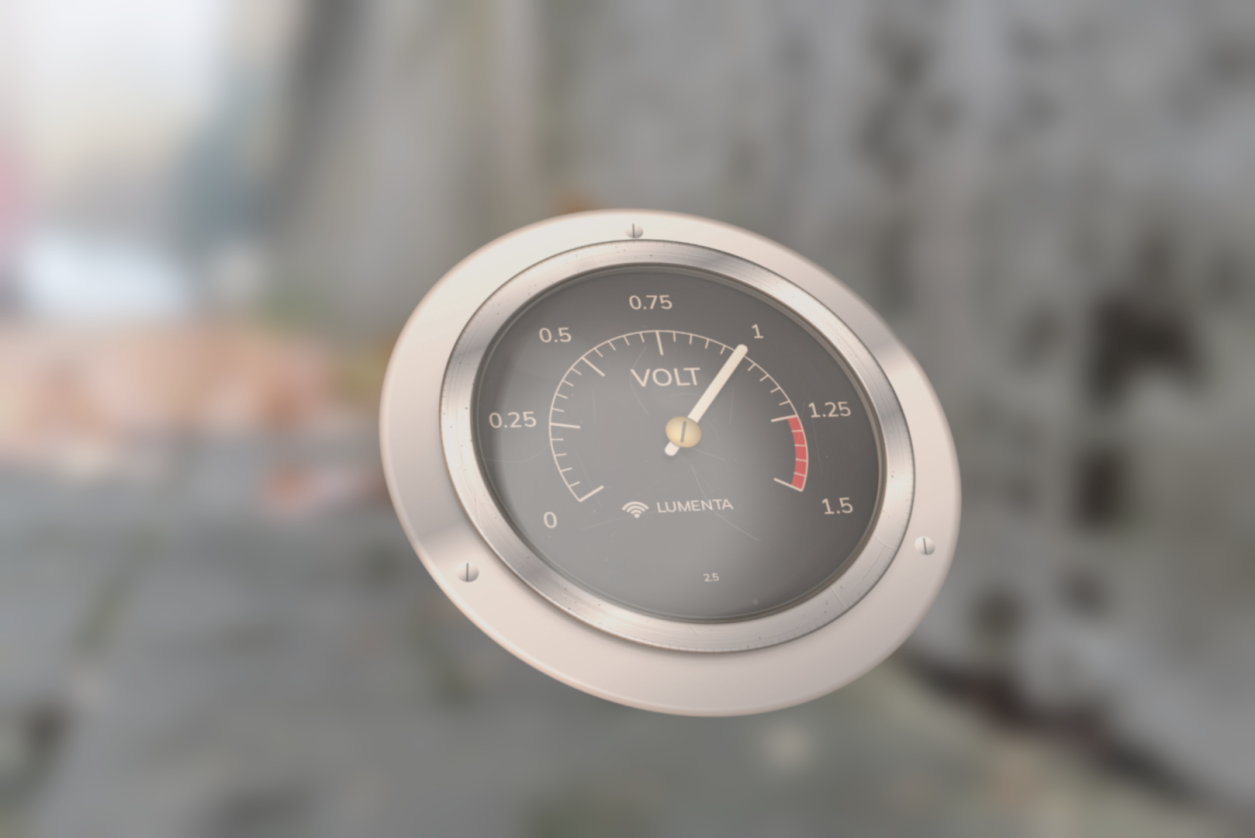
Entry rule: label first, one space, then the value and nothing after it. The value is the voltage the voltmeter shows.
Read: 1 V
